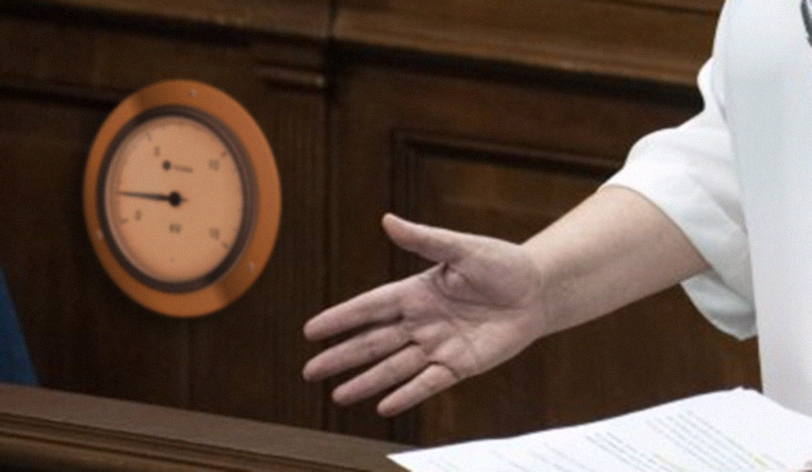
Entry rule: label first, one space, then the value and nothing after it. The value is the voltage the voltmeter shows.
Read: 1.5 kV
